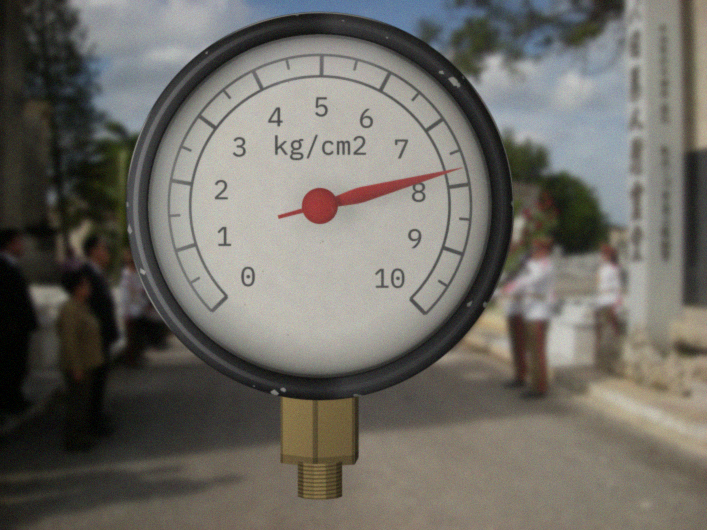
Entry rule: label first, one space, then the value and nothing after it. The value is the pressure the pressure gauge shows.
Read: 7.75 kg/cm²
